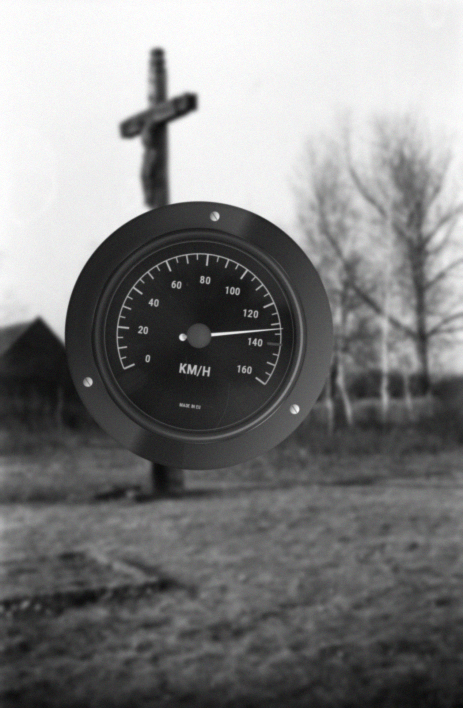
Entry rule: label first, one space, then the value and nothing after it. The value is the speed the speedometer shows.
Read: 132.5 km/h
